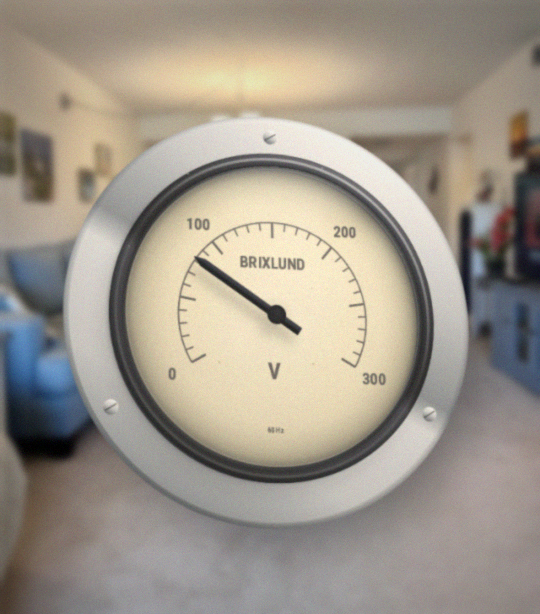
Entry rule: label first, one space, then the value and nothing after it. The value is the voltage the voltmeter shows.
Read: 80 V
